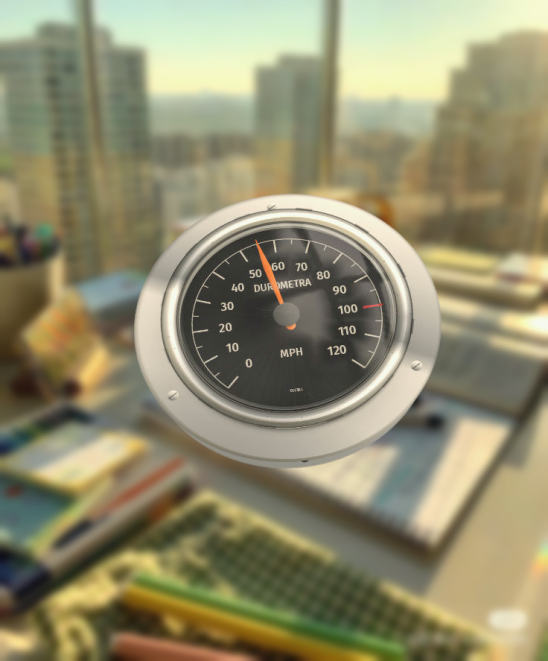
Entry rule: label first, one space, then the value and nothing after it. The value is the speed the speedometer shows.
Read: 55 mph
